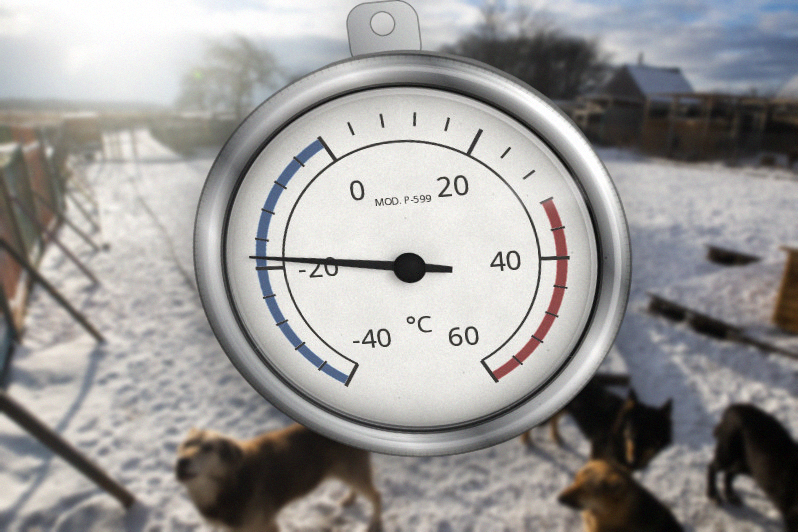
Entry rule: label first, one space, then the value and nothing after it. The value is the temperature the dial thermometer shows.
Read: -18 °C
